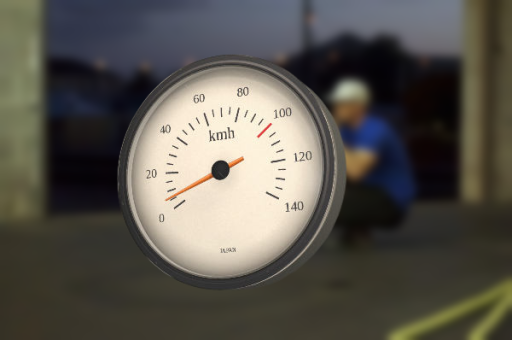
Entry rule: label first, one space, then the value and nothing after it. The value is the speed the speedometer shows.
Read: 5 km/h
